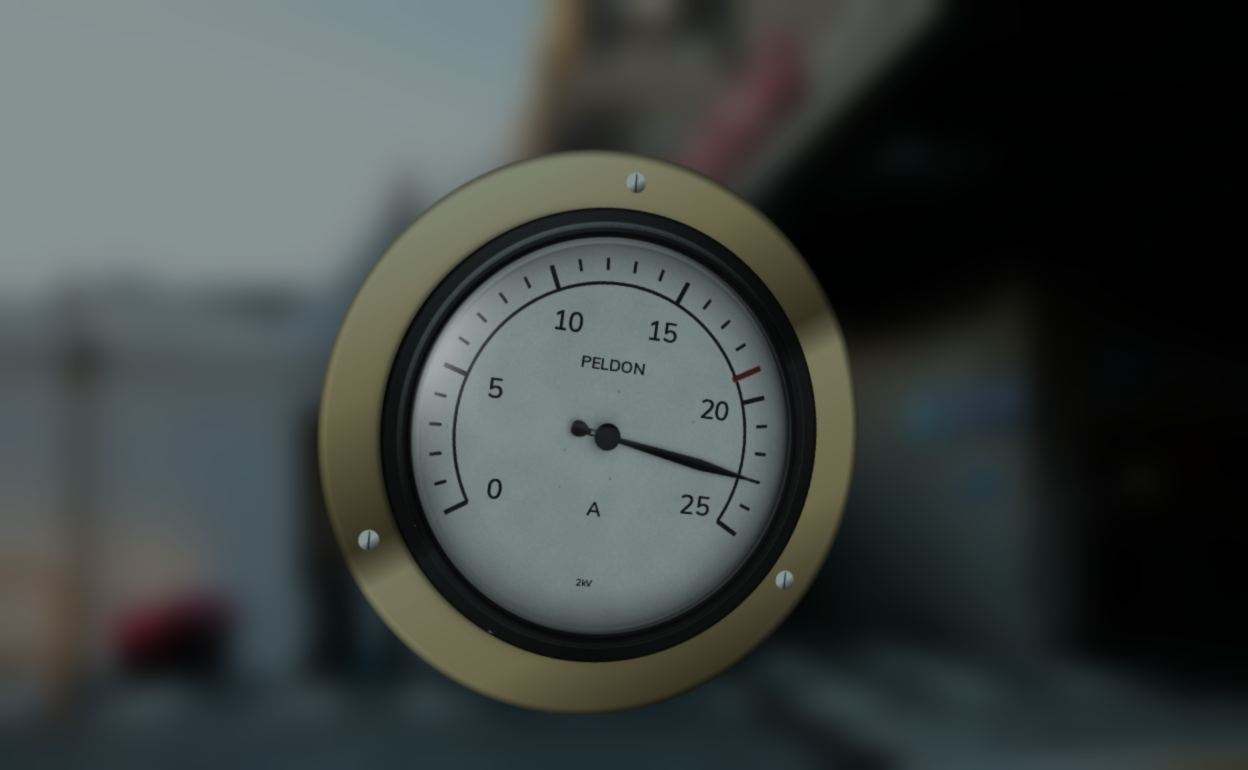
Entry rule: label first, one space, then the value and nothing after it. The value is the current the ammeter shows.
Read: 23 A
